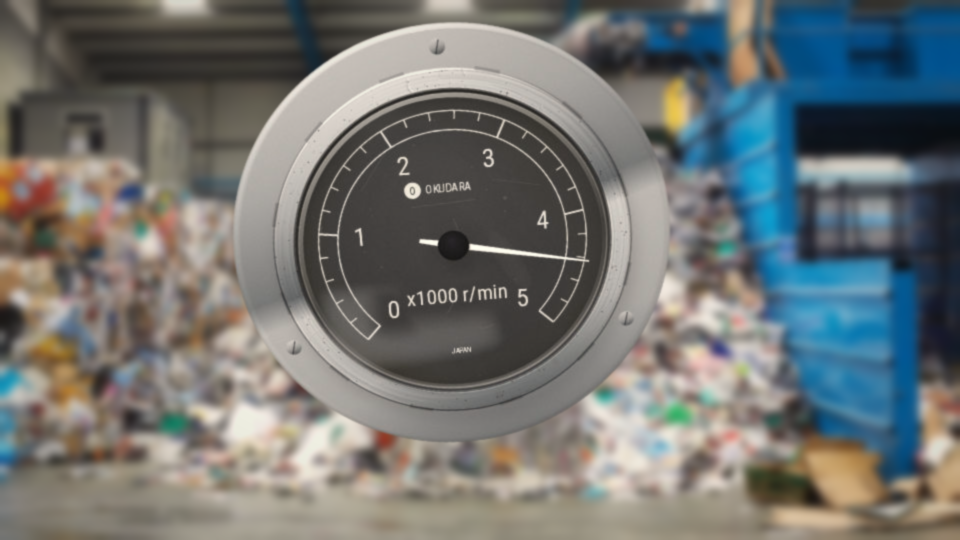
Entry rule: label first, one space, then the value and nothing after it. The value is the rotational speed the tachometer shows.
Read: 4400 rpm
